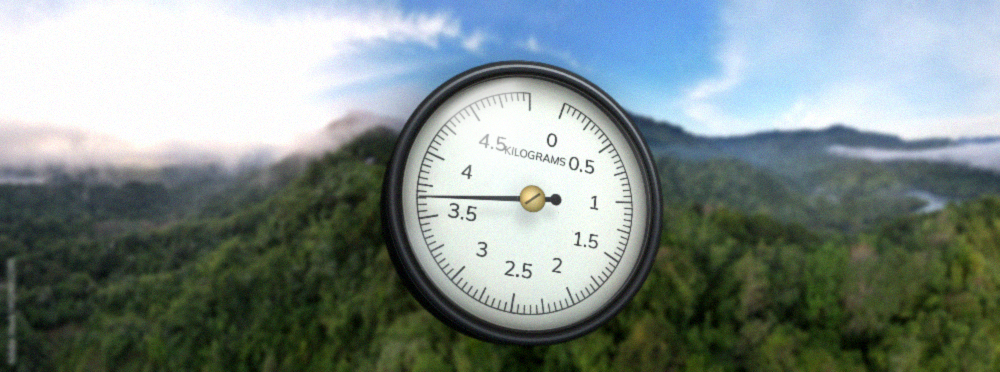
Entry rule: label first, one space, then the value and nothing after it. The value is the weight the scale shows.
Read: 3.65 kg
